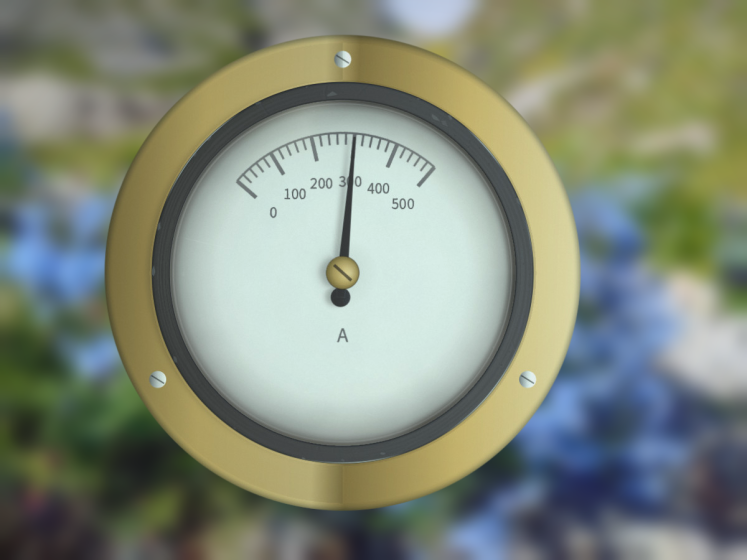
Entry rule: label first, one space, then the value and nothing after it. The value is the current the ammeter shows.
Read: 300 A
